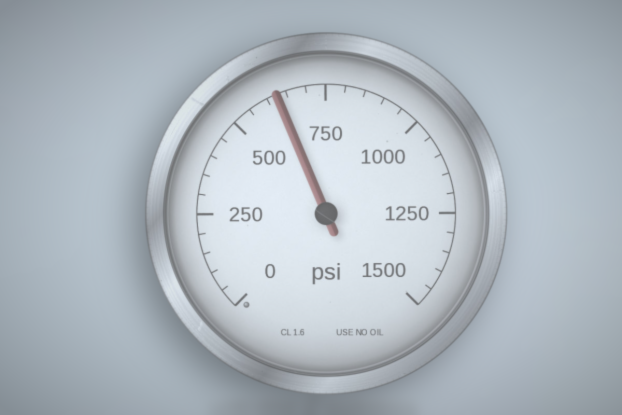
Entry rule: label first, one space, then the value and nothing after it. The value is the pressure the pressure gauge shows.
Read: 625 psi
